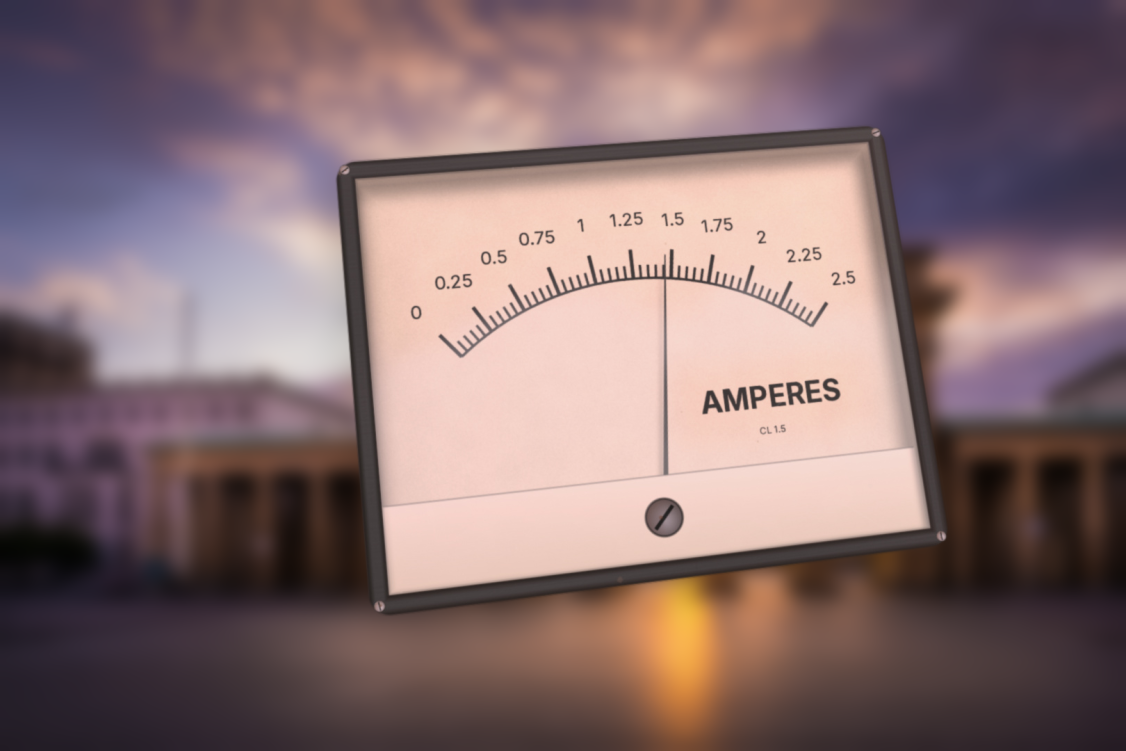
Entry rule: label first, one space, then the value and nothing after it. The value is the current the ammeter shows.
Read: 1.45 A
